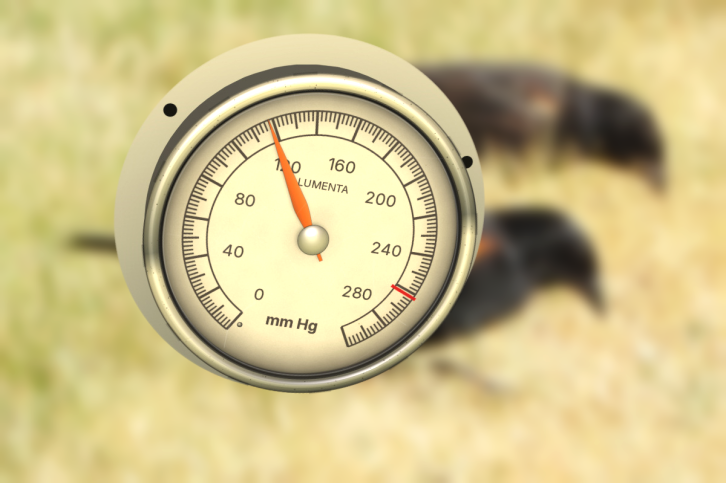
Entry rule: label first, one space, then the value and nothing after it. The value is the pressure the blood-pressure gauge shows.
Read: 118 mmHg
